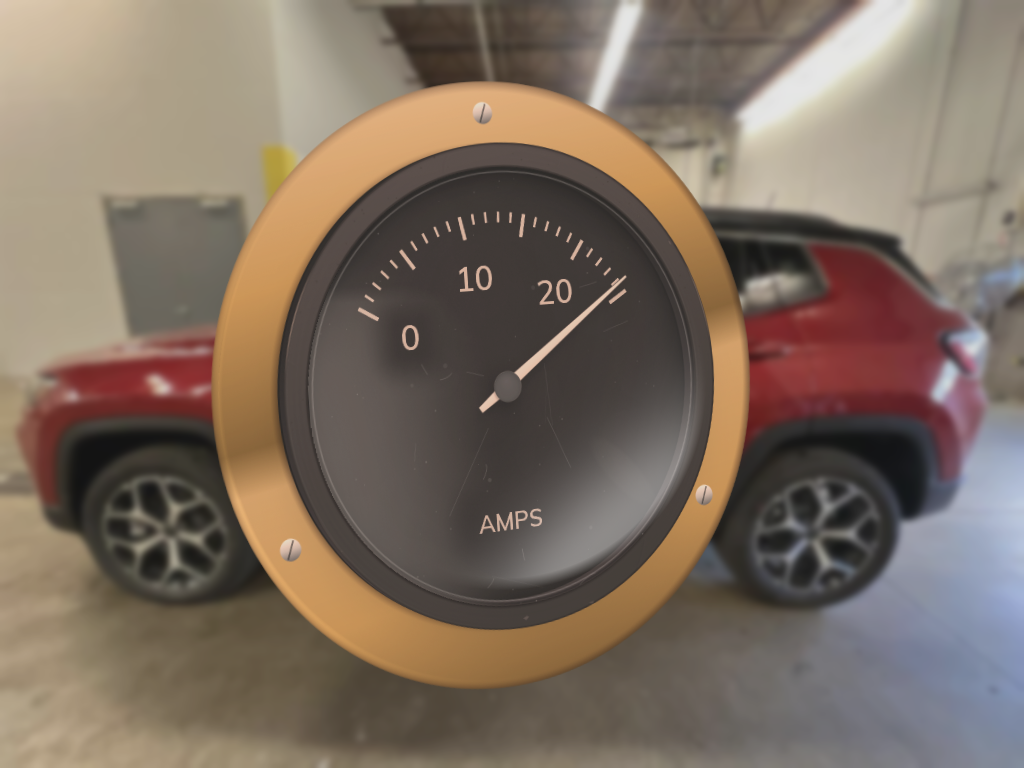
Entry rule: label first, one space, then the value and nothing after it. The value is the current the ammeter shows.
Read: 24 A
